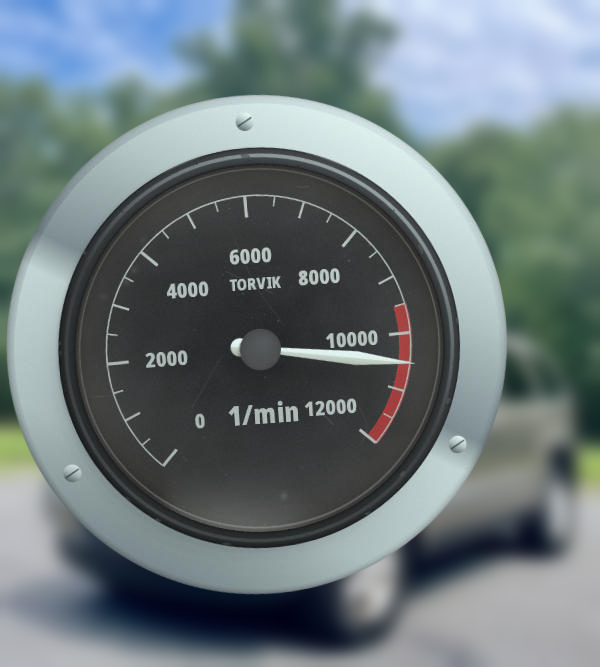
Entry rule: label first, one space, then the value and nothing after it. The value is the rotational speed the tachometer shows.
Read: 10500 rpm
